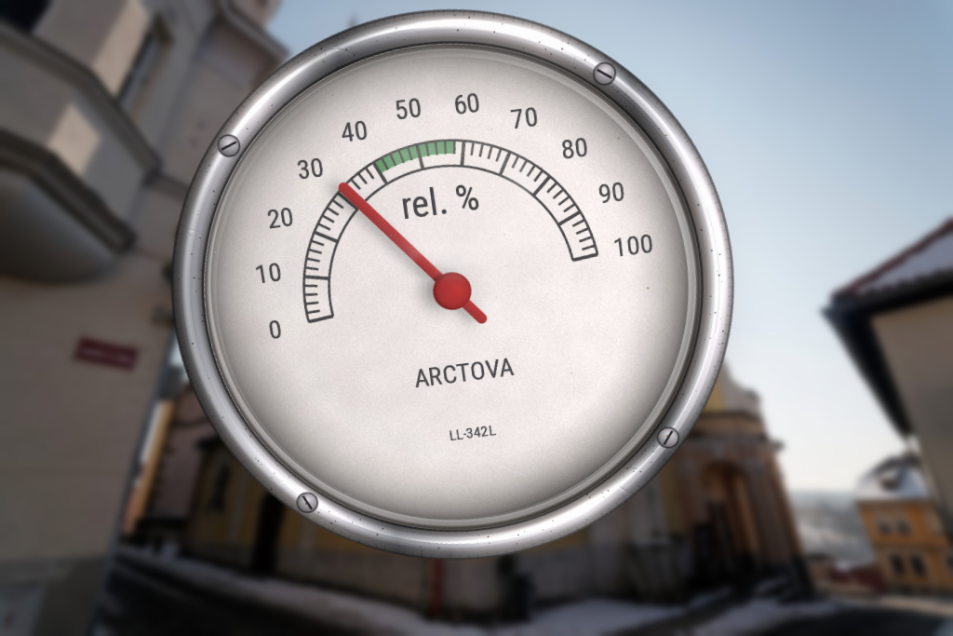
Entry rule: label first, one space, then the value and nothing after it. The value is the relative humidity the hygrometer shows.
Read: 32 %
